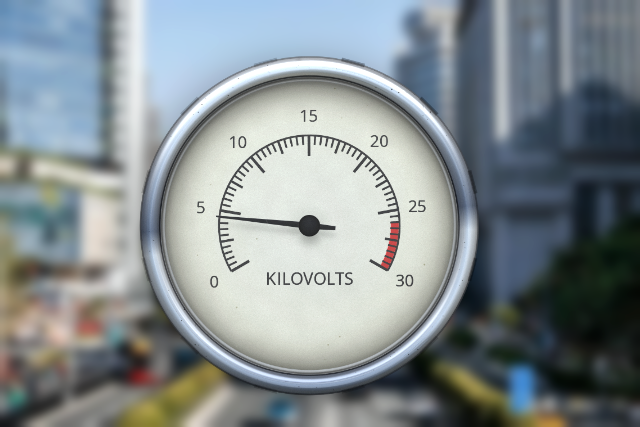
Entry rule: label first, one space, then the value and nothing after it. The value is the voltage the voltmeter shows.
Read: 4.5 kV
